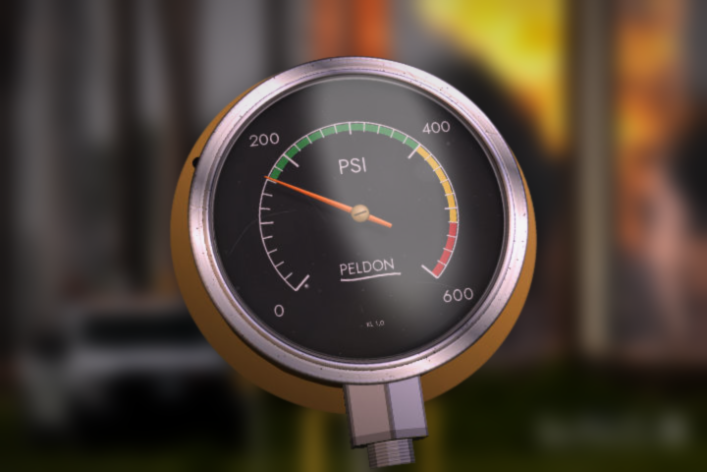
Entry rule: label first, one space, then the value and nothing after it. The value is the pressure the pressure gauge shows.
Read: 160 psi
